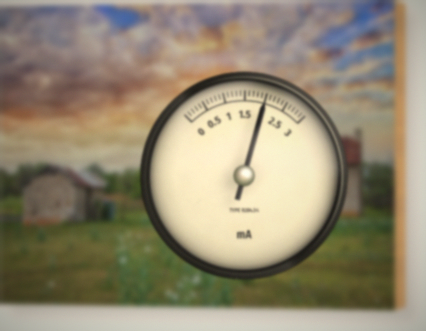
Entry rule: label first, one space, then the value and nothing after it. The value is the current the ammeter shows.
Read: 2 mA
